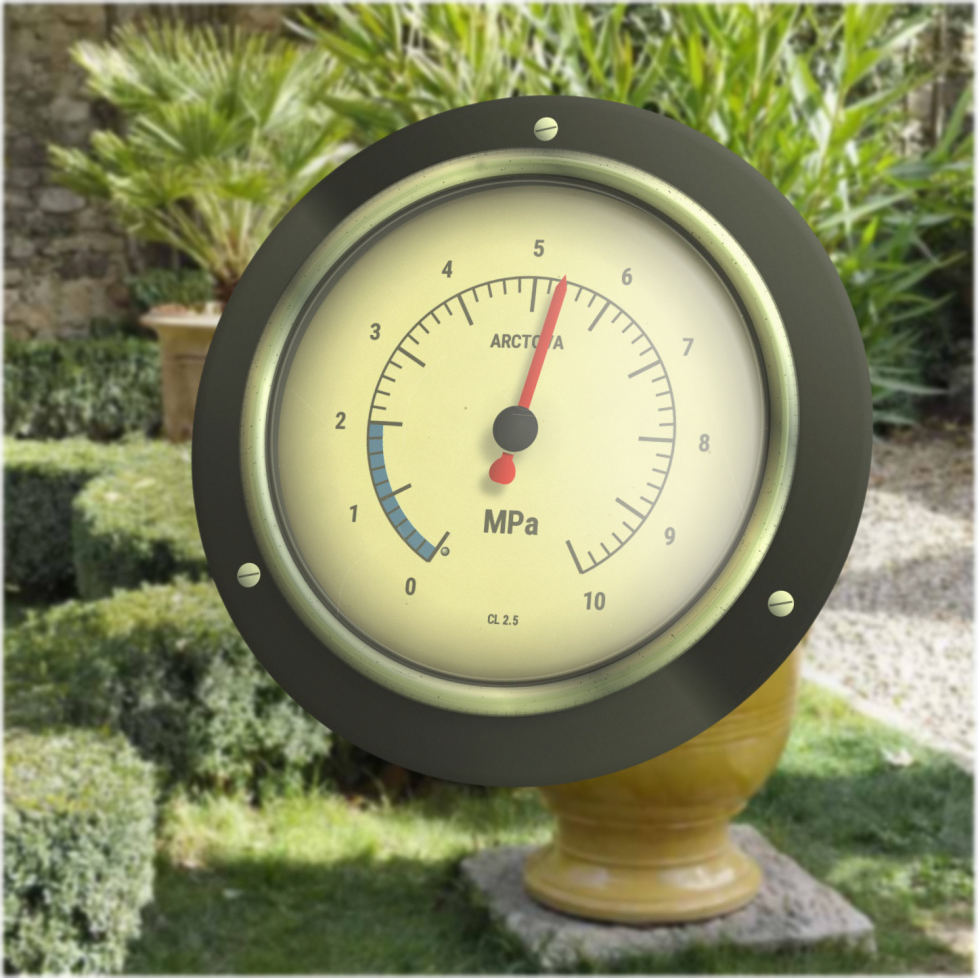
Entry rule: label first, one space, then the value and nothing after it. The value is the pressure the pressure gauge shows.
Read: 5.4 MPa
